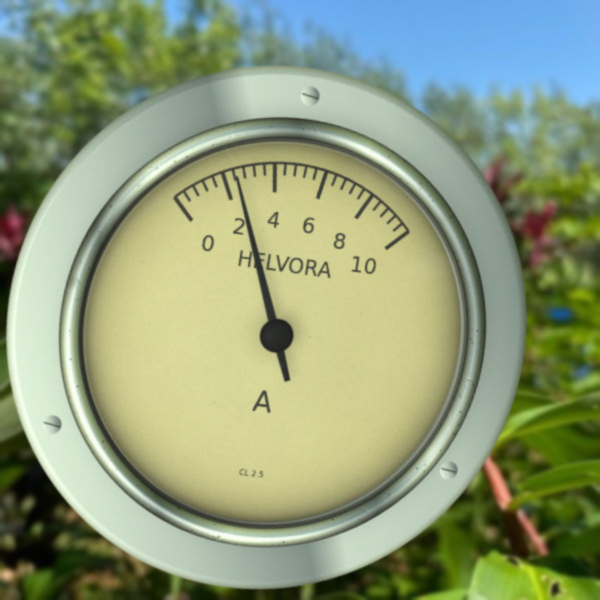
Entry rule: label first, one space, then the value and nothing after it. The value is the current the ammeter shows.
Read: 2.4 A
